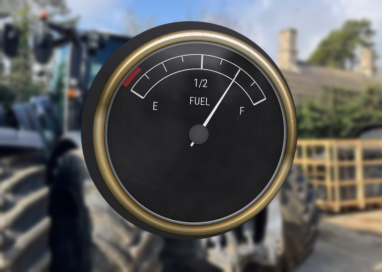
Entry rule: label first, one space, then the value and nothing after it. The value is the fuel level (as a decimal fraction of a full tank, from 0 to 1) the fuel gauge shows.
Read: 0.75
